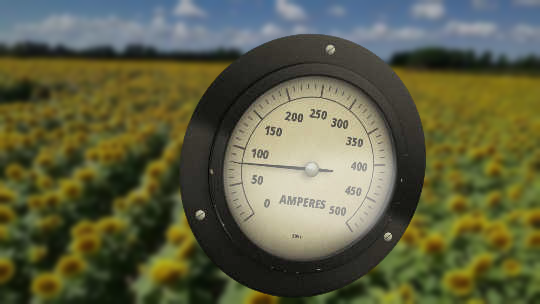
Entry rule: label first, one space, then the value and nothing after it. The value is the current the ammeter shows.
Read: 80 A
